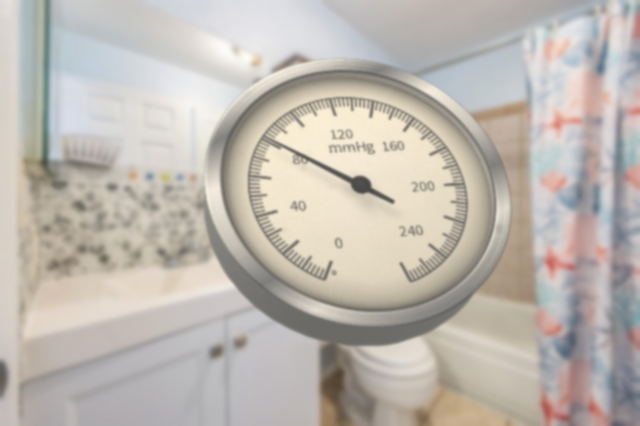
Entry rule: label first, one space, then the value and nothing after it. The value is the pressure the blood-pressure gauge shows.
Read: 80 mmHg
